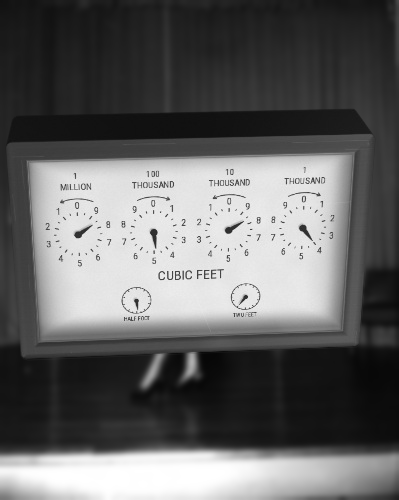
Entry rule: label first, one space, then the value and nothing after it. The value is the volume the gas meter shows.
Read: 848400 ft³
